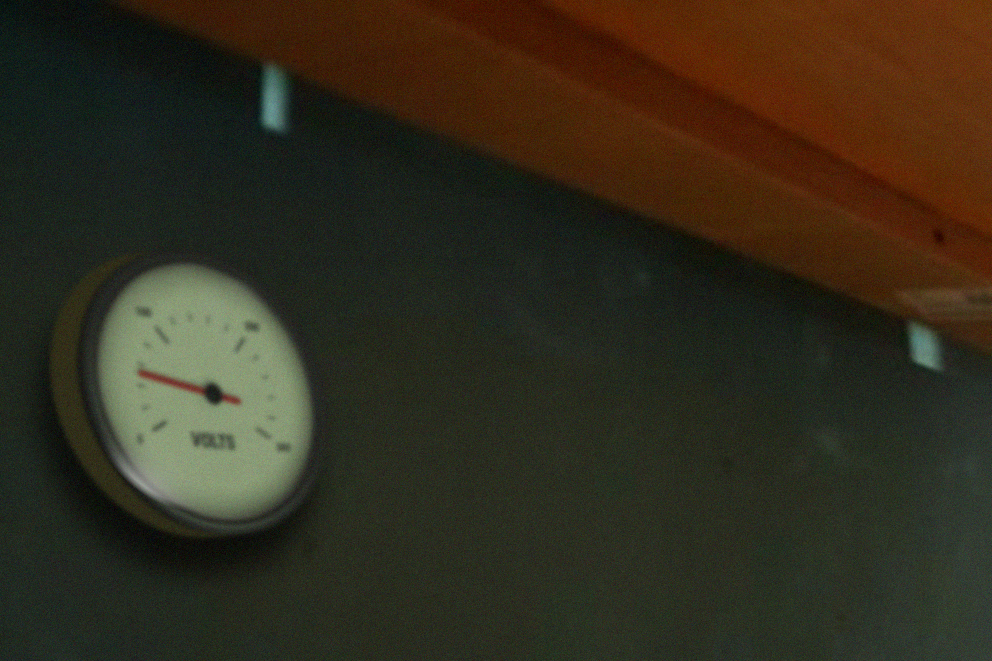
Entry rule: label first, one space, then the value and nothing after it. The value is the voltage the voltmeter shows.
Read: 50 V
